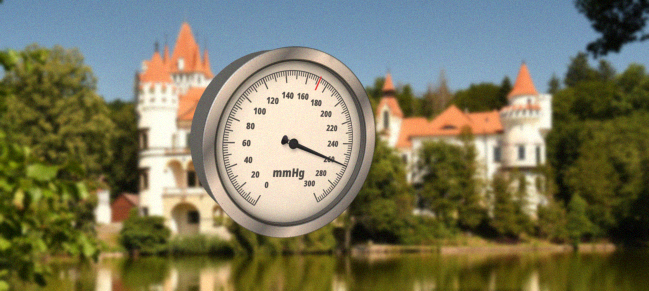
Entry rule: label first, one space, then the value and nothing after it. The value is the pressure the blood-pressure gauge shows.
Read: 260 mmHg
